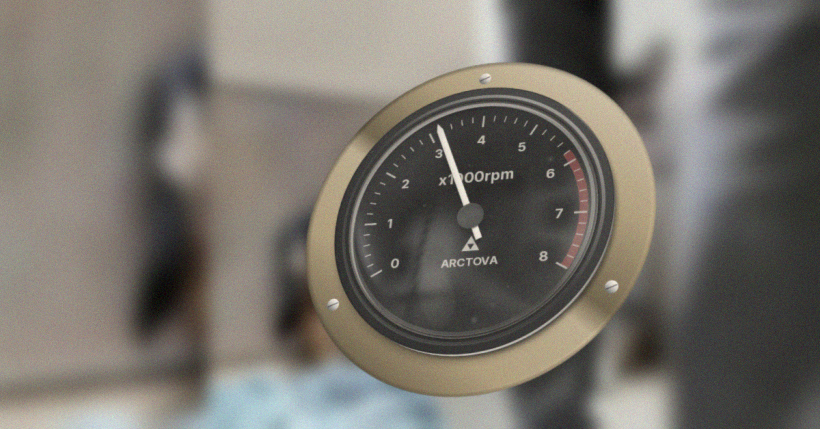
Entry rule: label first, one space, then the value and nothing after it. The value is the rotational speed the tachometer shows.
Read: 3200 rpm
